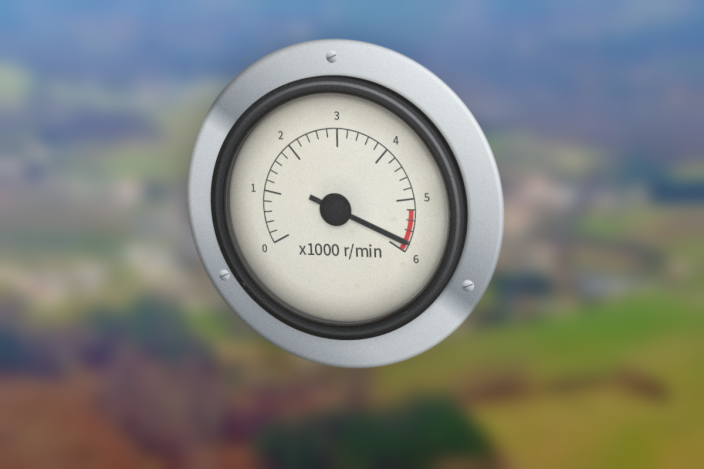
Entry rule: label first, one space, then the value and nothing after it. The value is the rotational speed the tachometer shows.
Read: 5800 rpm
